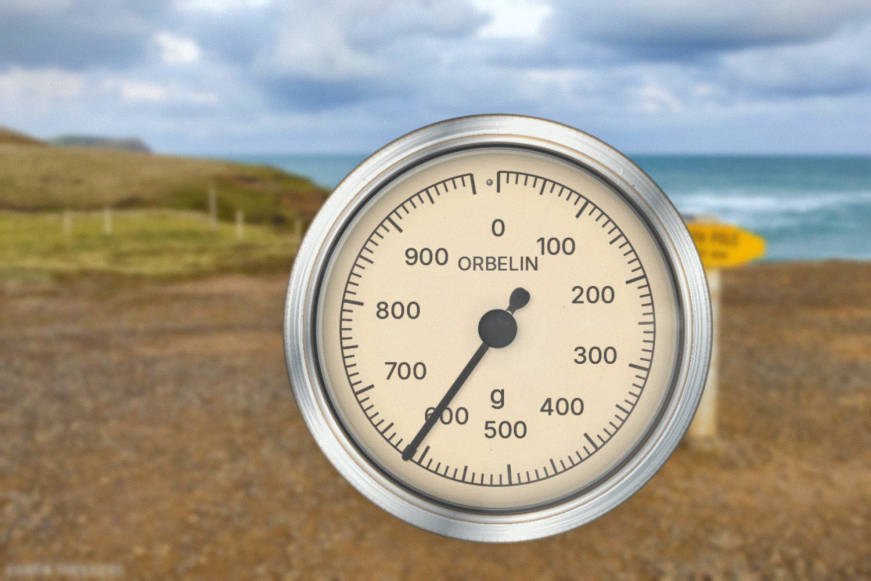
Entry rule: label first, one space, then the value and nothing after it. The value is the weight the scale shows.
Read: 615 g
